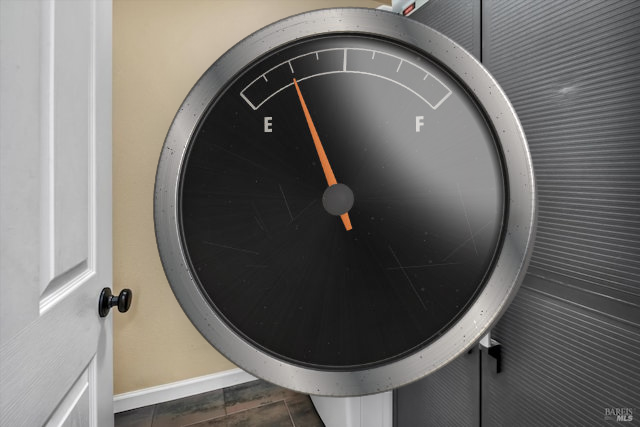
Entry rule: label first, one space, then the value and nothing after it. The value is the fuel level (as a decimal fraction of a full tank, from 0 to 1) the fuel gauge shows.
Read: 0.25
